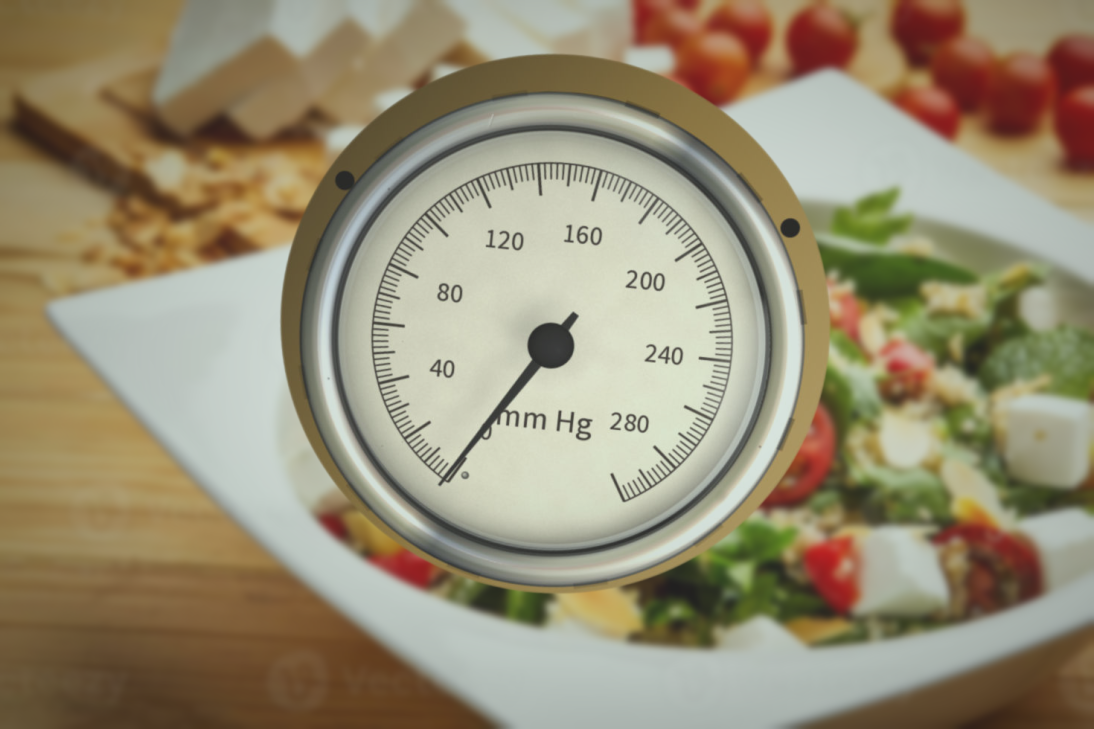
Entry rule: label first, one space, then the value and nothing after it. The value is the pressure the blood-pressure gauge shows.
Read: 2 mmHg
